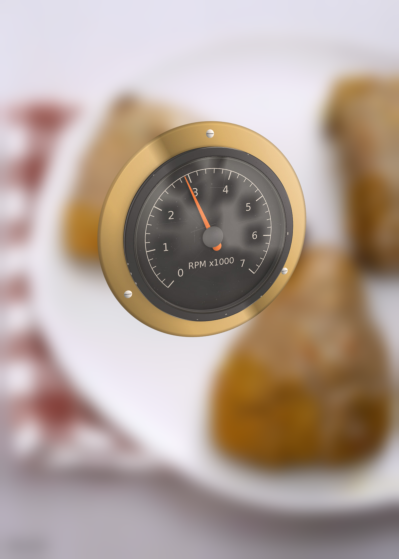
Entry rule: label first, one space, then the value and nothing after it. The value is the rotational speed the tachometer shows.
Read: 2900 rpm
